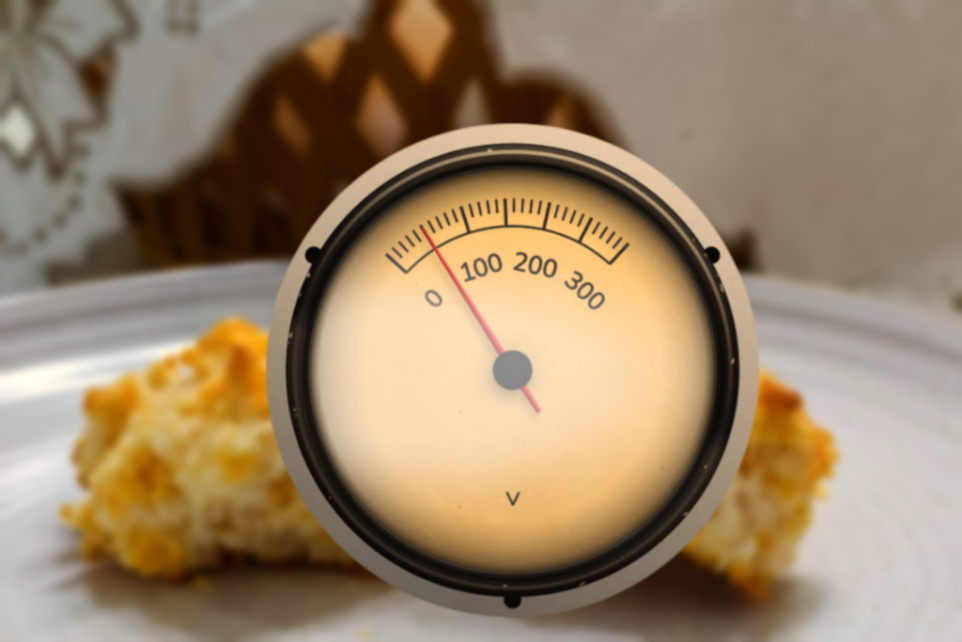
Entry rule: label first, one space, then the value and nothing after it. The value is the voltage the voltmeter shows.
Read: 50 V
